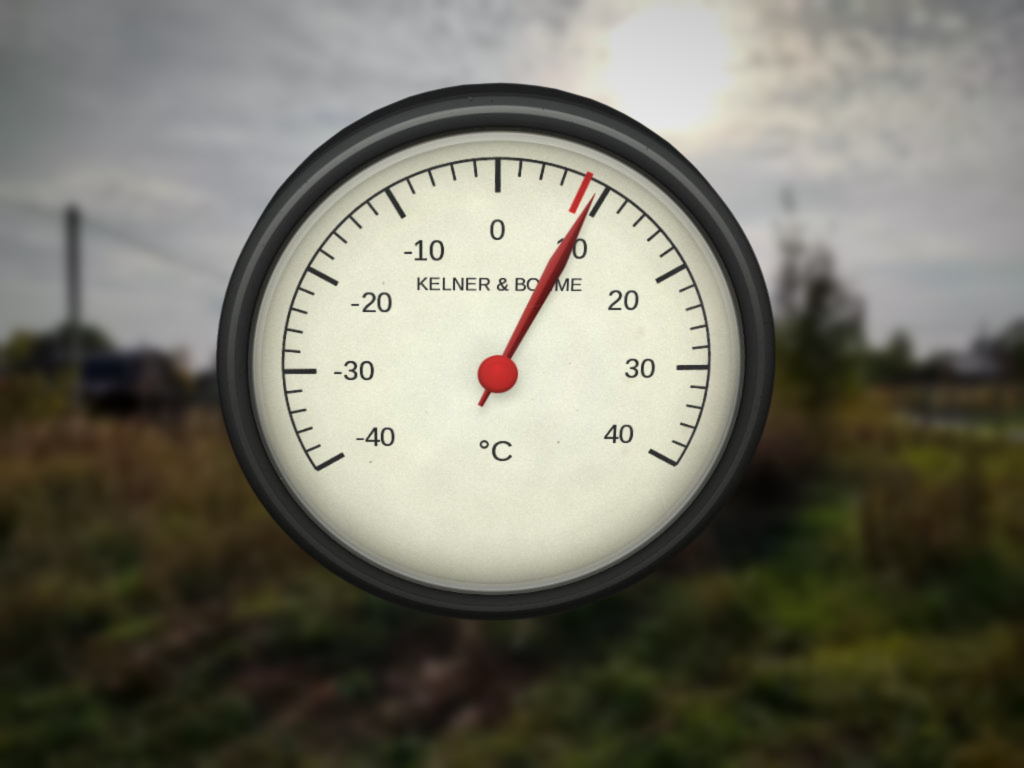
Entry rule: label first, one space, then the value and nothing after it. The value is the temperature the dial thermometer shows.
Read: 9 °C
